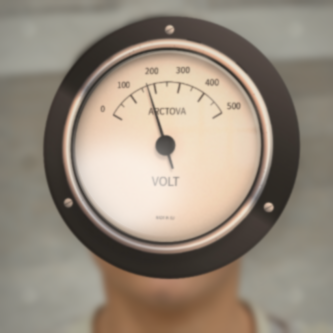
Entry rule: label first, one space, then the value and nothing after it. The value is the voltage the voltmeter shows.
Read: 175 V
